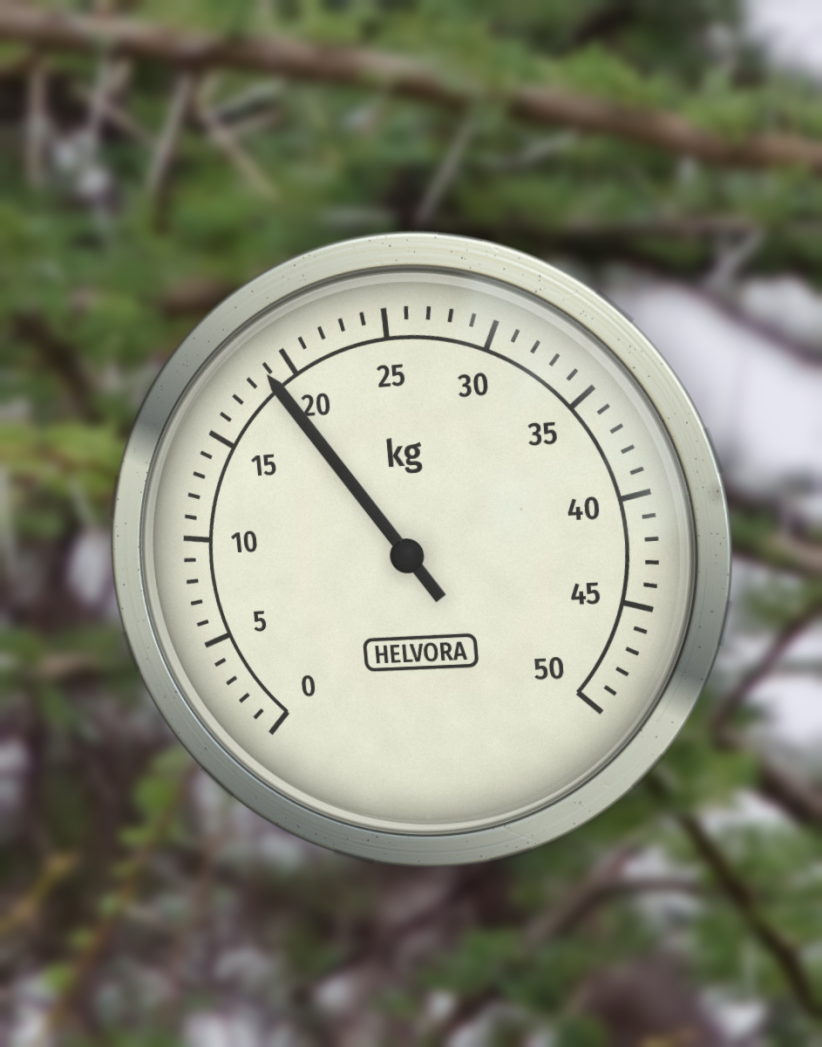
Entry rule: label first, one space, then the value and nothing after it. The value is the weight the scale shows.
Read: 19 kg
